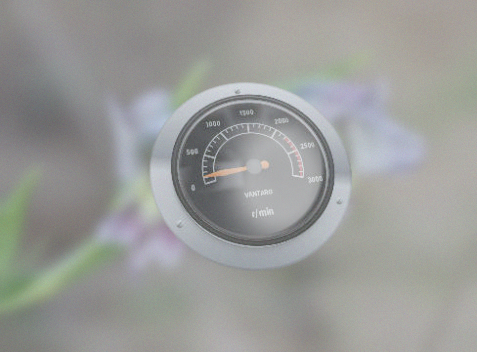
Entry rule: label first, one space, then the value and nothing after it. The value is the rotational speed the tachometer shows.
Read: 100 rpm
